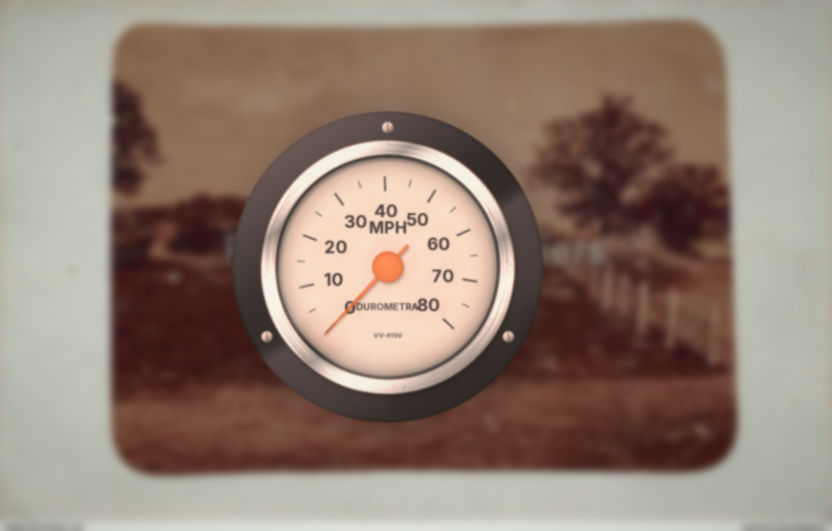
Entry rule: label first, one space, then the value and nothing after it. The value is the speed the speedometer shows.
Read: 0 mph
